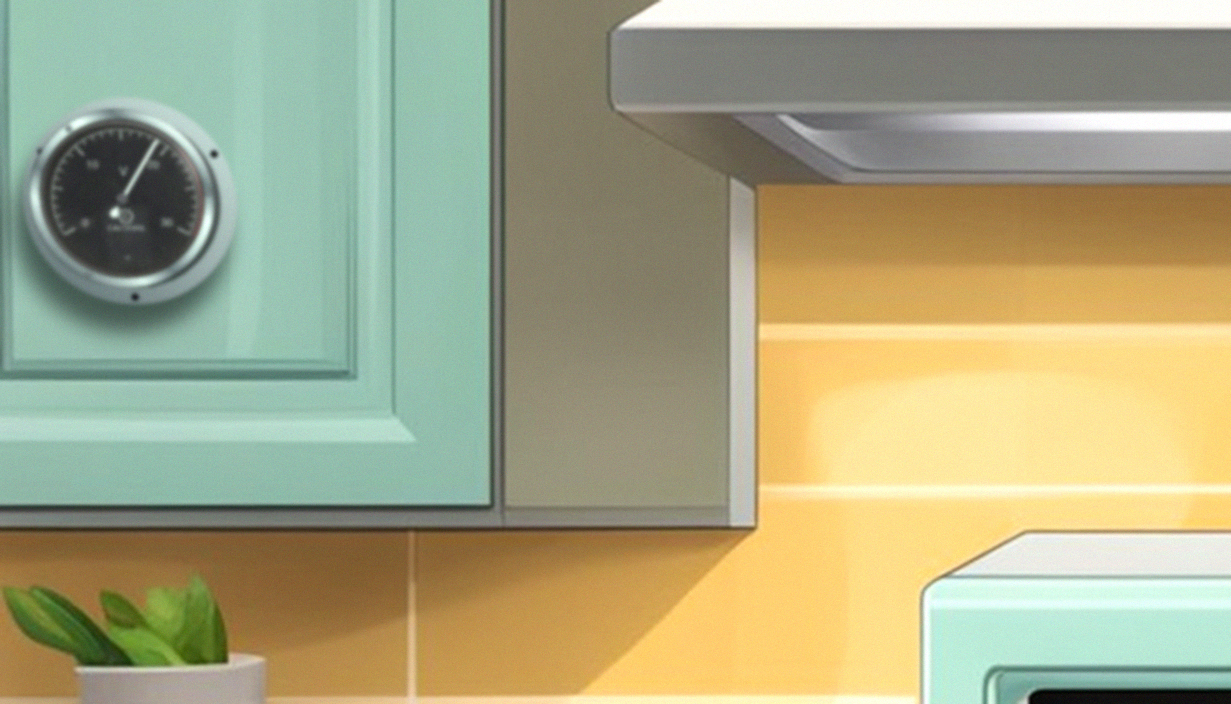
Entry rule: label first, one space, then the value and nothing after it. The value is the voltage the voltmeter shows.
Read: 19 V
